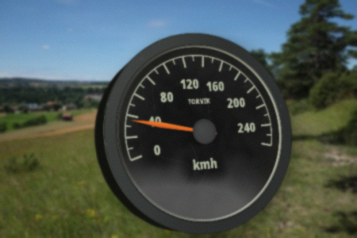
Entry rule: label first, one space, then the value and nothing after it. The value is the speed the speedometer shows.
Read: 35 km/h
